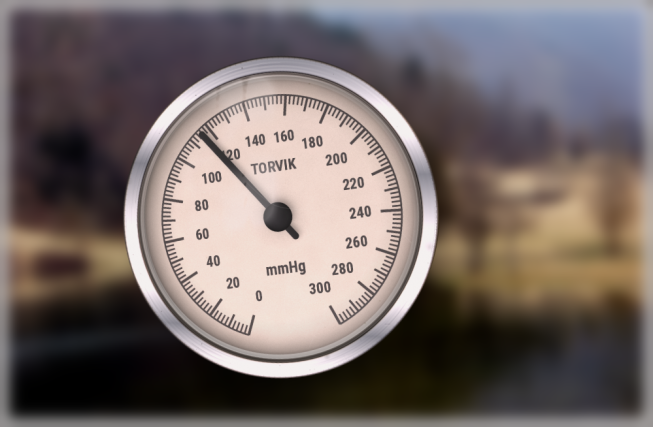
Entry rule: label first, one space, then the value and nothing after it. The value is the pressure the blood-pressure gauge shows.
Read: 116 mmHg
